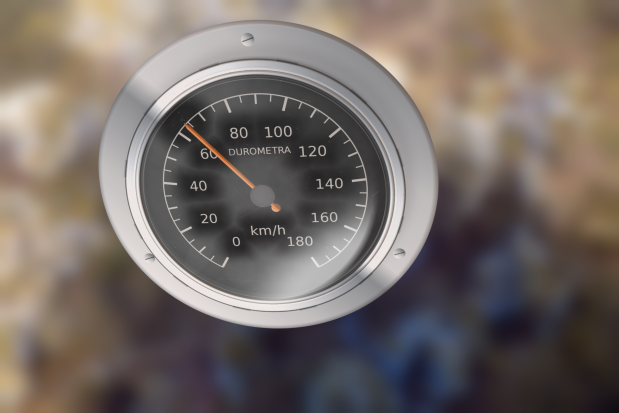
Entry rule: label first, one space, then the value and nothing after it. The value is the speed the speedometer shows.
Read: 65 km/h
